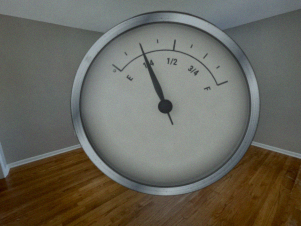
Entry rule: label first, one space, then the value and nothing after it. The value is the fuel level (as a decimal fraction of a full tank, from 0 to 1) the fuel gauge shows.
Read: 0.25
